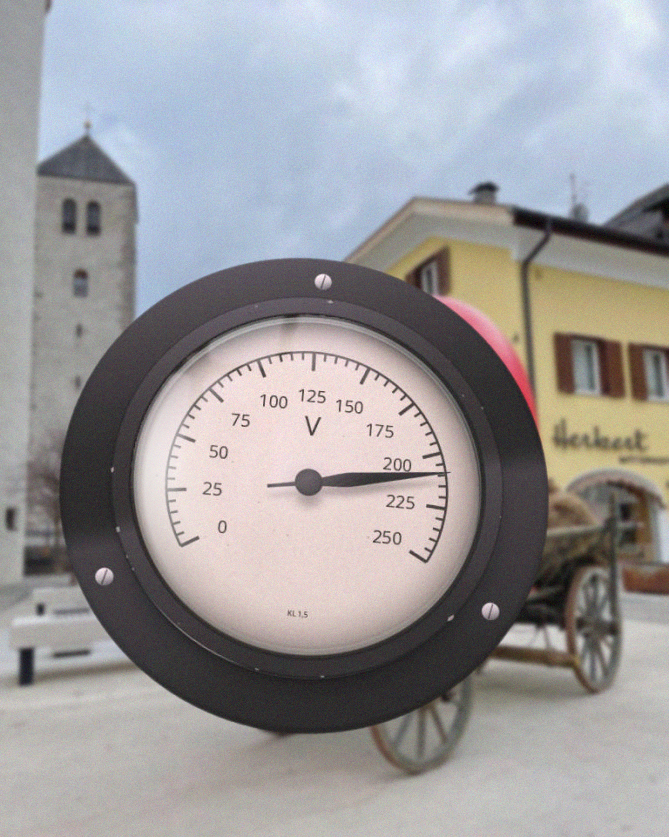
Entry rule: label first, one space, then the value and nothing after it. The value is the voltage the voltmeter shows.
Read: 210 V
